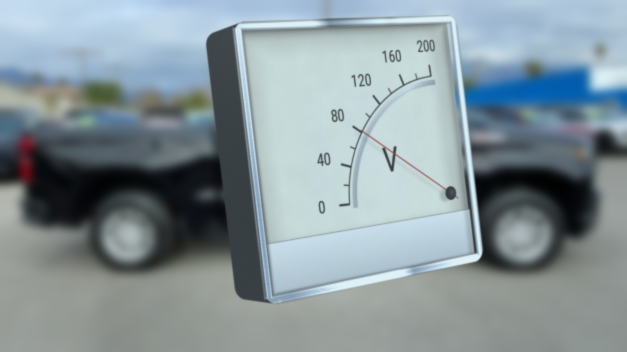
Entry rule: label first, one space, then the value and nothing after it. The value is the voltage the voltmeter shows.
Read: 80 V
